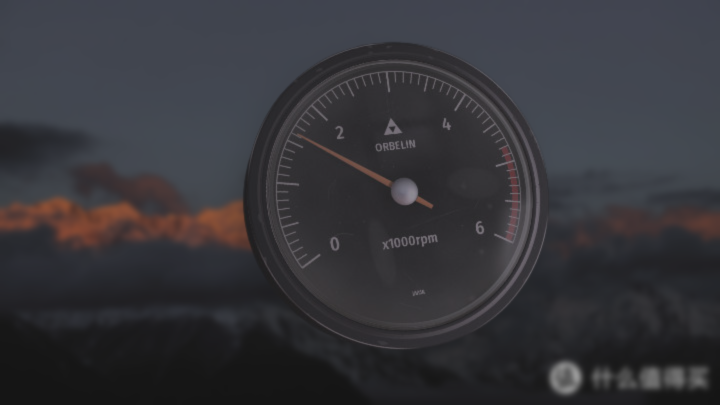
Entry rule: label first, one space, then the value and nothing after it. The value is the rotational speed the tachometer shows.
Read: 1600 rpm
